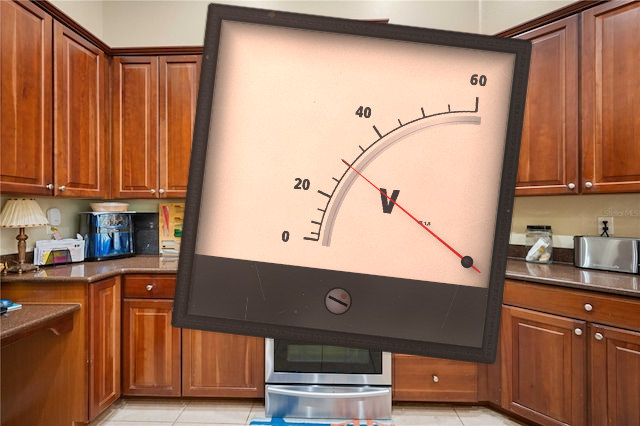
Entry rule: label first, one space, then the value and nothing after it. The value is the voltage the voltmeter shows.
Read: 30 V
